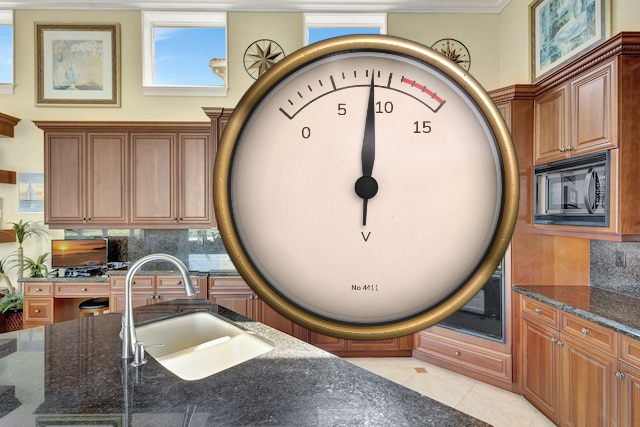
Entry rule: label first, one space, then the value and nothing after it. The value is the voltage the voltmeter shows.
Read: 8.5 V
